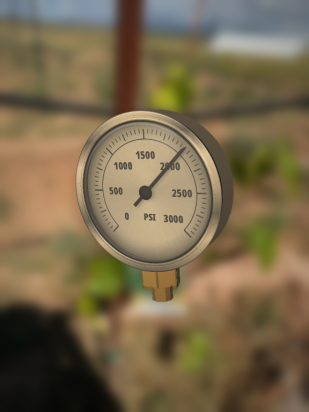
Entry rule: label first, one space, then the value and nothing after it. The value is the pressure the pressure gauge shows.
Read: 2000 psi
